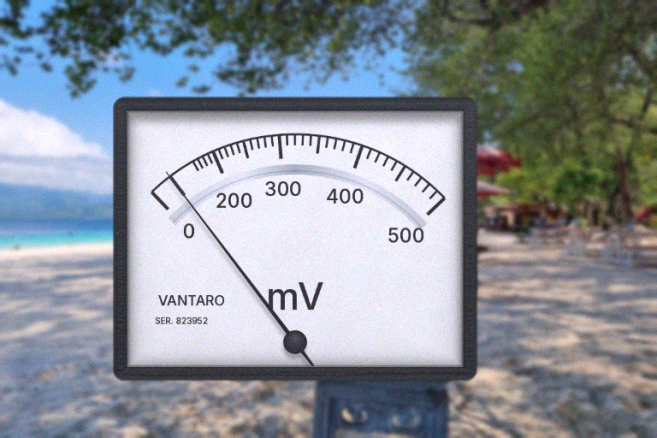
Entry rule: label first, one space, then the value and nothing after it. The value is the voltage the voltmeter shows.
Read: 100 mV
